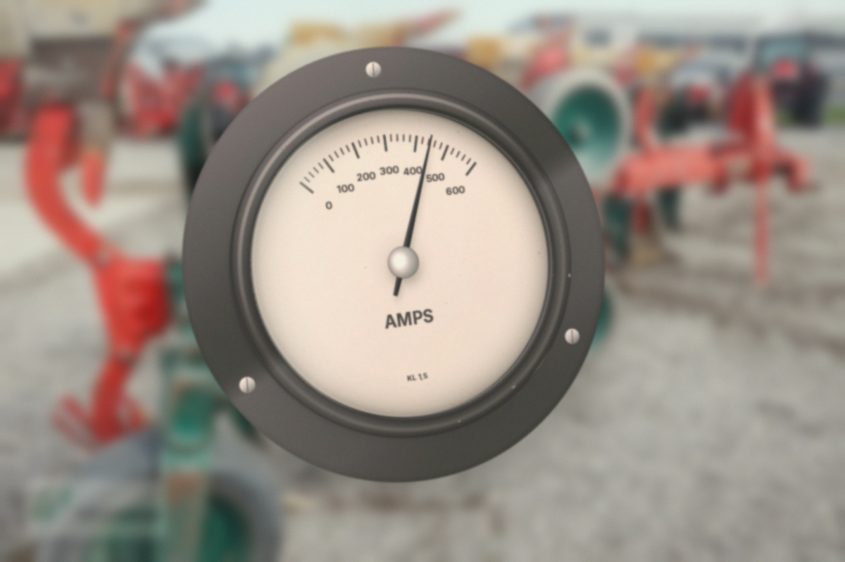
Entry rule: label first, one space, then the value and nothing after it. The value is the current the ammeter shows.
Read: 440 A
